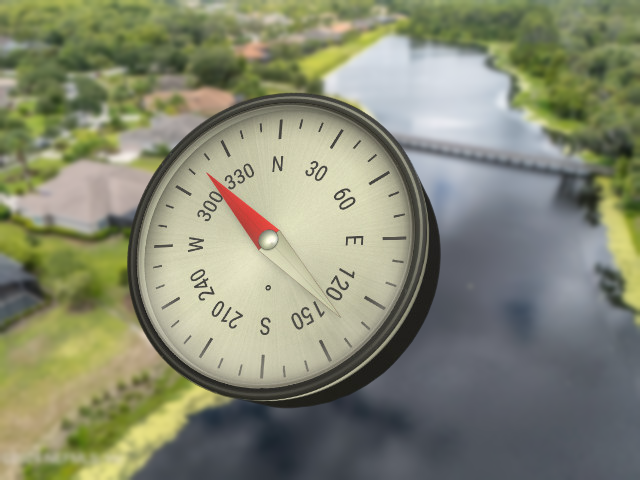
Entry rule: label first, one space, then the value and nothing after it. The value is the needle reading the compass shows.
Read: 315 °
